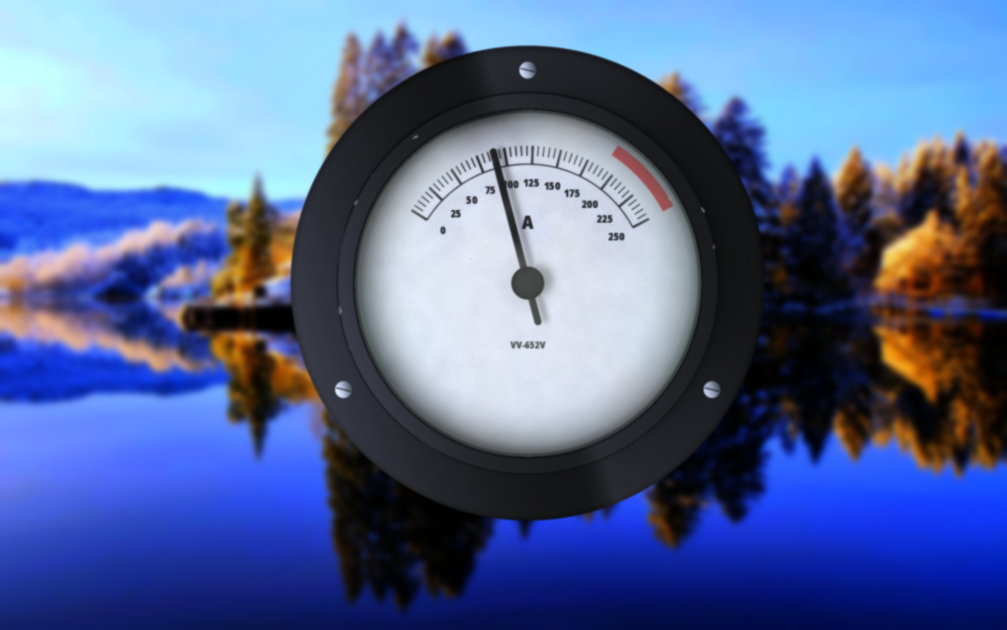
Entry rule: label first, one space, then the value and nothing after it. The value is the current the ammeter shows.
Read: 90 A
